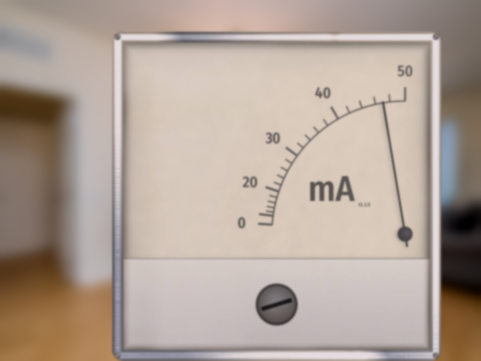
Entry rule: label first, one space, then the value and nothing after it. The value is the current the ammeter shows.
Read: 47 mA
